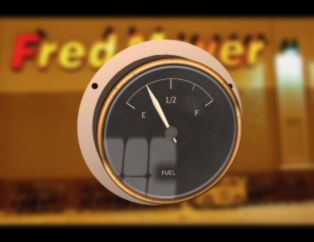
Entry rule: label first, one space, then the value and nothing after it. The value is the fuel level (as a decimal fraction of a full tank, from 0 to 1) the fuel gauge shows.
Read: 0.25
